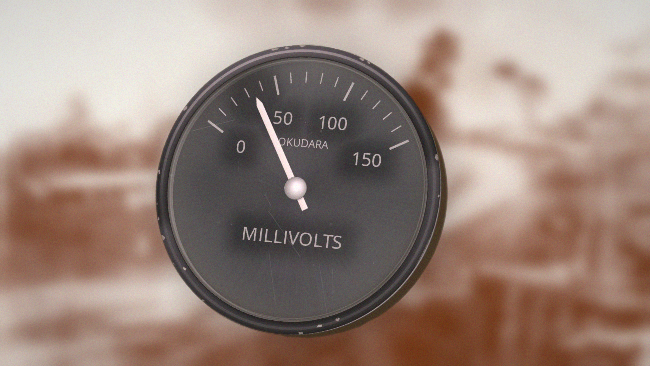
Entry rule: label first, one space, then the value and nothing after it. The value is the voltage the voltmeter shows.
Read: 35 mV
